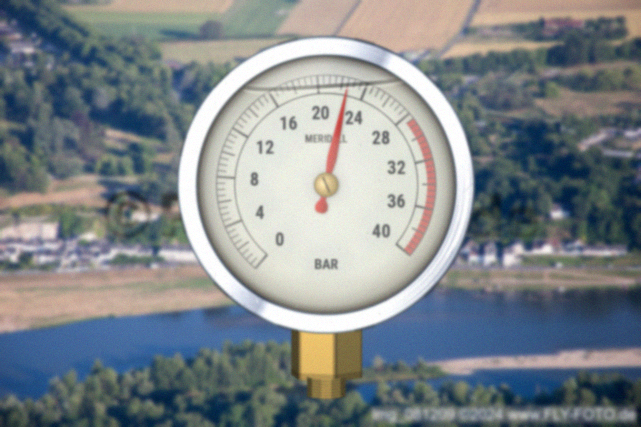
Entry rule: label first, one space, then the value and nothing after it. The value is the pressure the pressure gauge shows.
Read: 22.5 bar
